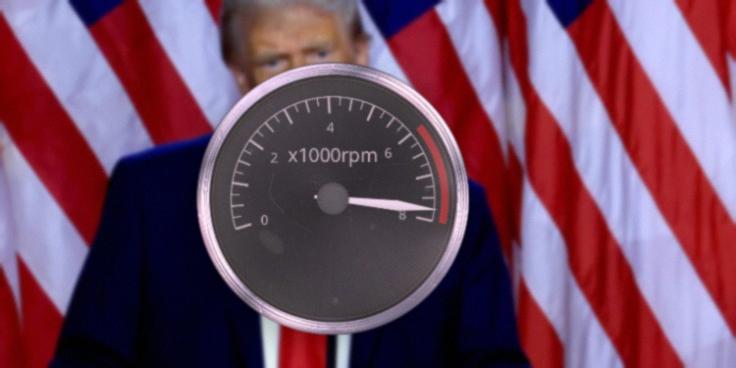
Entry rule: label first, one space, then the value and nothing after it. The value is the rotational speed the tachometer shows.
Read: 7750 rpm
